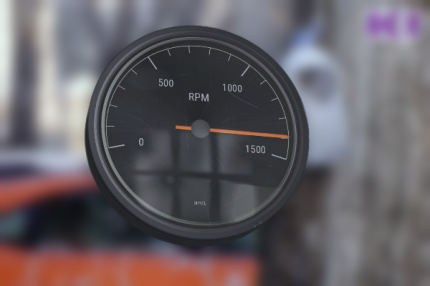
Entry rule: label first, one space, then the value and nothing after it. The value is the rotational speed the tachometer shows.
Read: 1400 rpm
